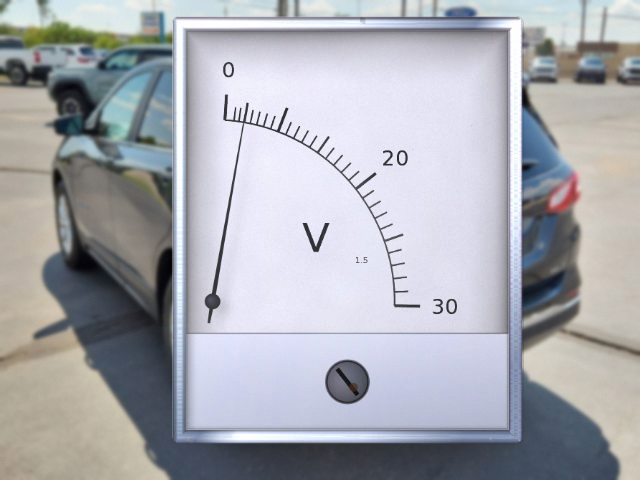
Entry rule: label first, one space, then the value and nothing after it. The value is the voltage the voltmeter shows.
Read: 5 V
